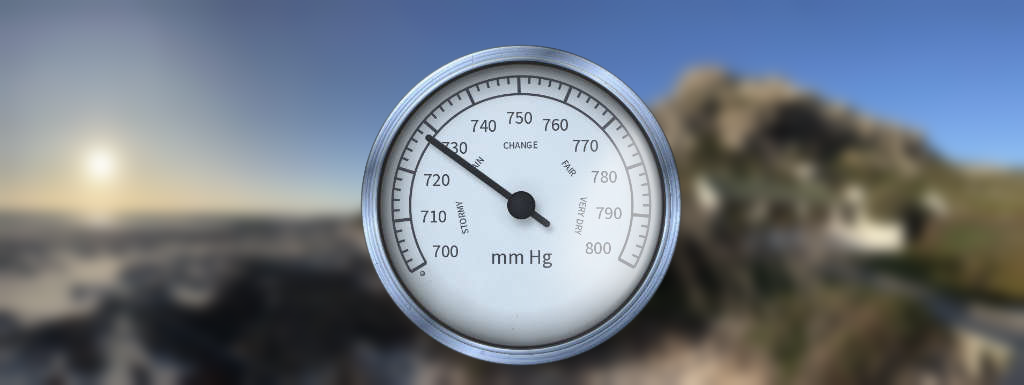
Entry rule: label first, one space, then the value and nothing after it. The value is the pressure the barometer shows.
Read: 728 mmHg
